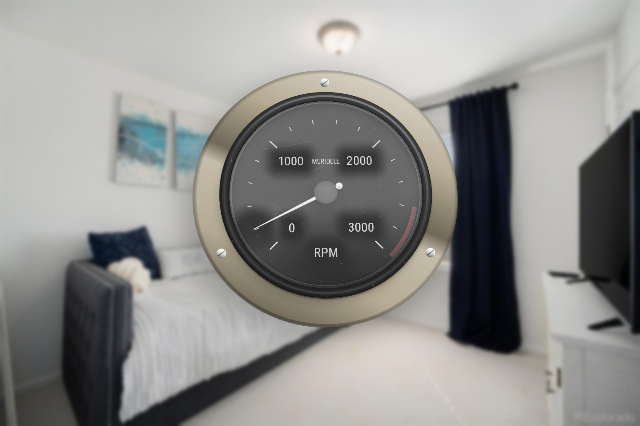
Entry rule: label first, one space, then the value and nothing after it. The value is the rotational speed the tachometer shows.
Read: 200 rpm
